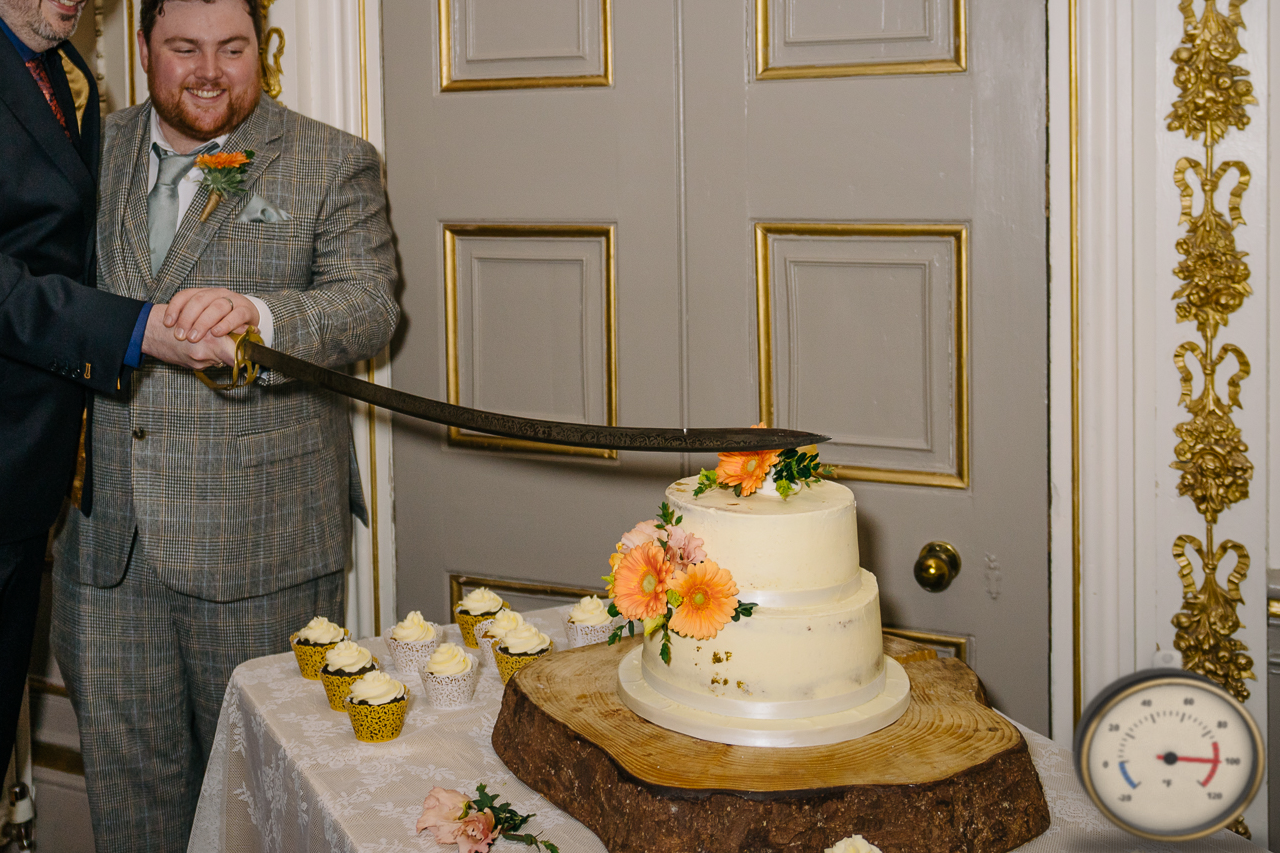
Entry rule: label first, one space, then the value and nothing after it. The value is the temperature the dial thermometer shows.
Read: 100 °F
